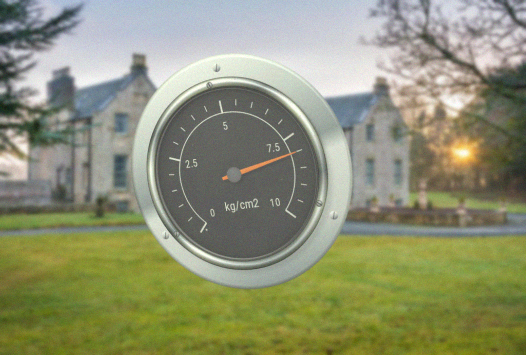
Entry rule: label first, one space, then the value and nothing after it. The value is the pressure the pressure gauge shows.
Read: 8 kg/cm²
